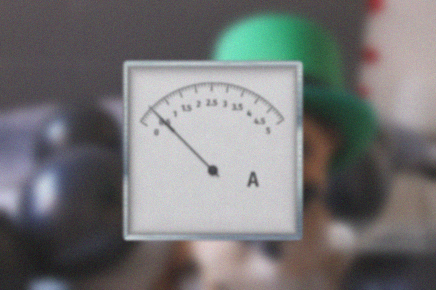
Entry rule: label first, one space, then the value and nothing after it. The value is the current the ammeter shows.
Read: 0.5 A
